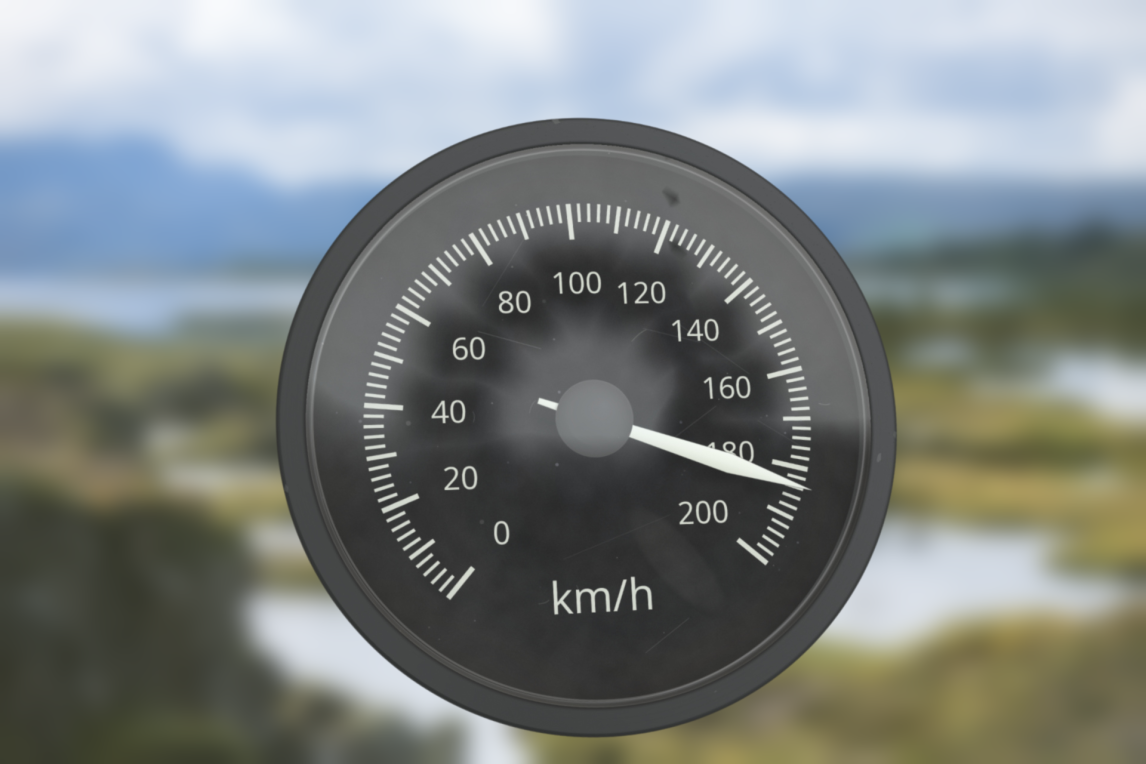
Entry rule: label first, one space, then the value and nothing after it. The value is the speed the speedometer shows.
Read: 184 km/h
